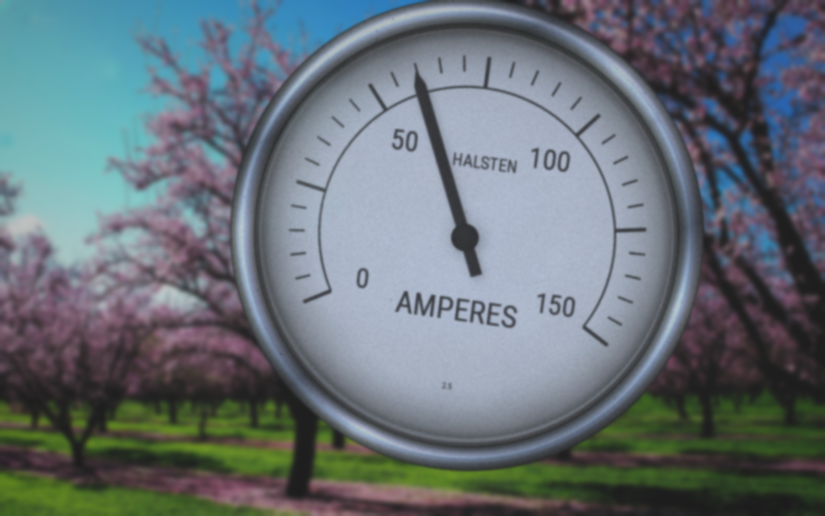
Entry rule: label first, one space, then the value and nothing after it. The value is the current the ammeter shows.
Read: 60 A
